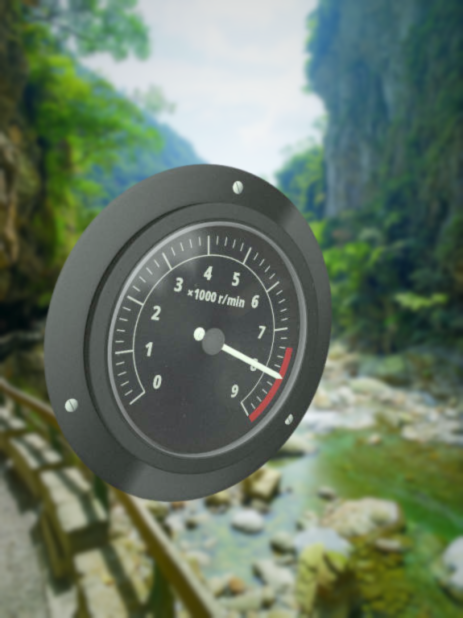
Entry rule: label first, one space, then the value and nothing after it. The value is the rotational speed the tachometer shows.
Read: 8000 rpm
